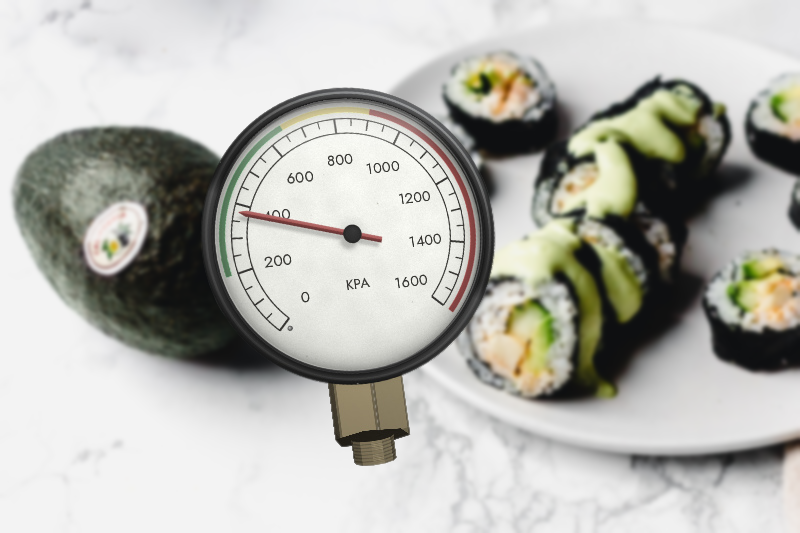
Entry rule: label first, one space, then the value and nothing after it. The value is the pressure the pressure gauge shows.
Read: 375 kPa
